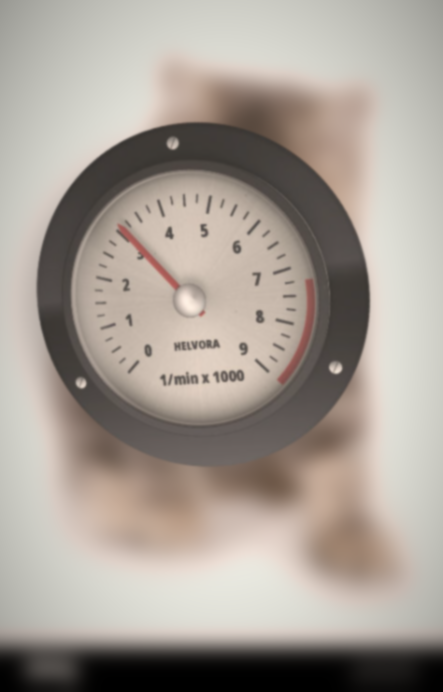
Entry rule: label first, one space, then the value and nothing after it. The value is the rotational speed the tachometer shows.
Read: 3125 rpm
